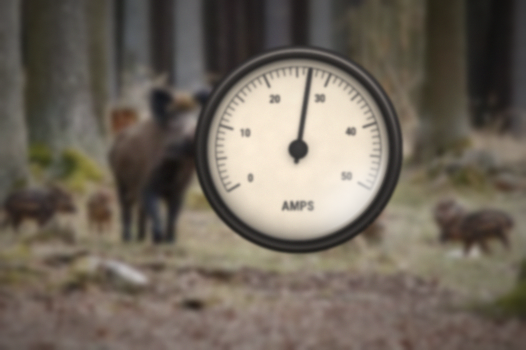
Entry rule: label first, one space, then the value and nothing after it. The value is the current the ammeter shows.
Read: 27 A
